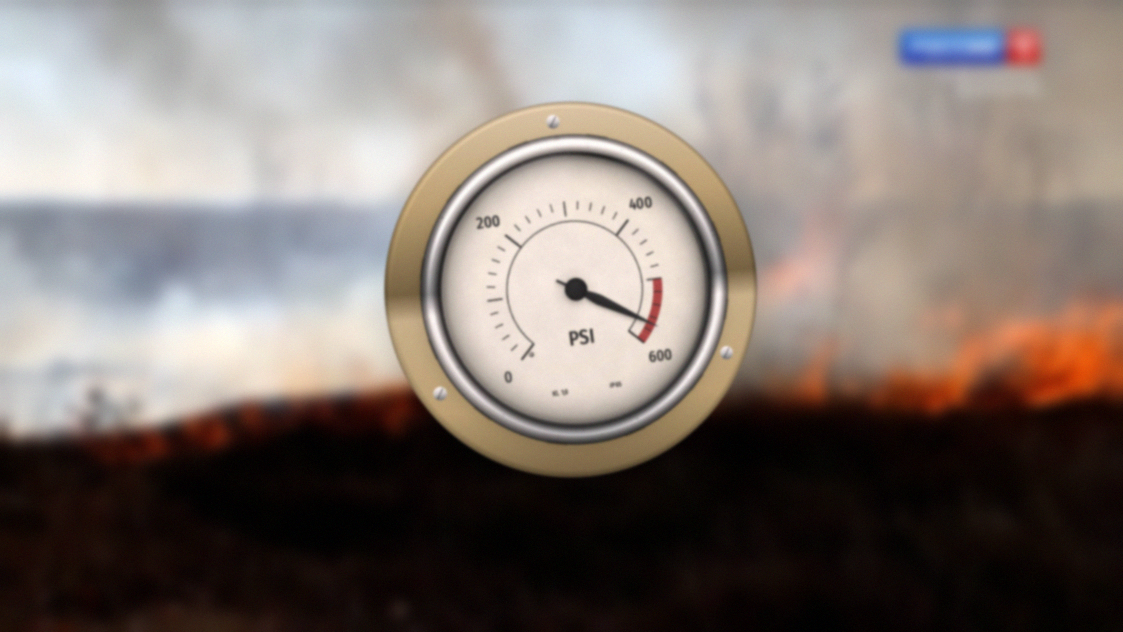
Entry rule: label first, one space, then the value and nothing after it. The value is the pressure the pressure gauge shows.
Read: 570 psi
